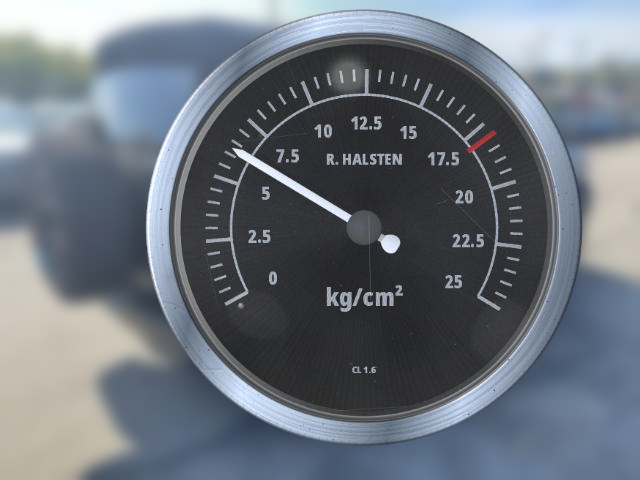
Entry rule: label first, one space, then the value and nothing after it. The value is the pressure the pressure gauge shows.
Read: 6.25 kg/cm²
